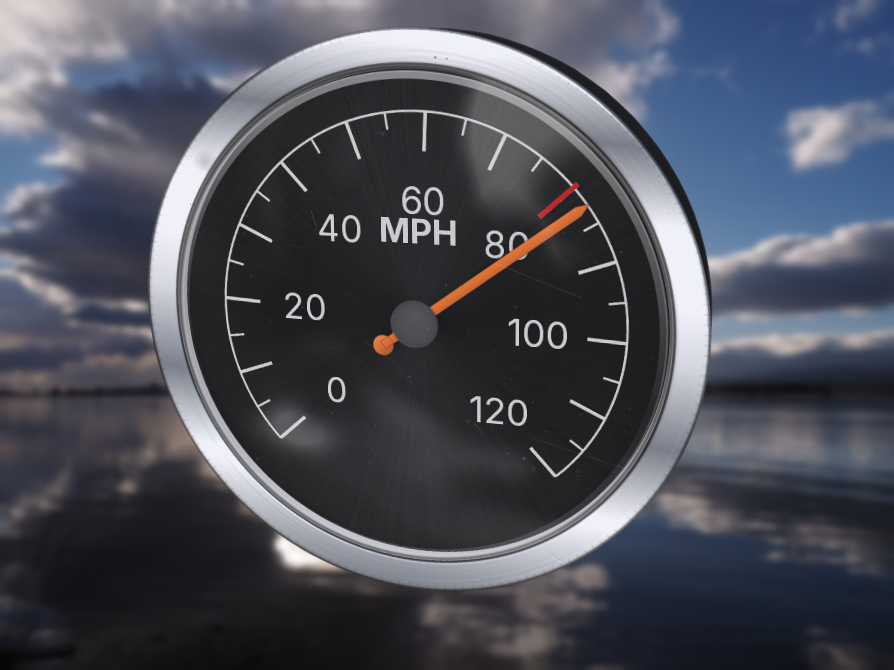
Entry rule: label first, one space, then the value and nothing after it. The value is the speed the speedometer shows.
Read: 82.5 mph
